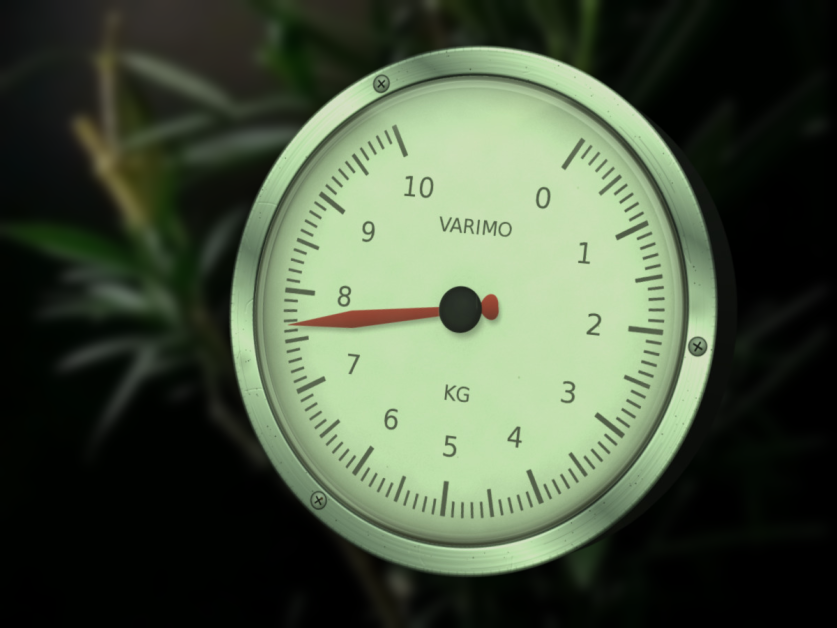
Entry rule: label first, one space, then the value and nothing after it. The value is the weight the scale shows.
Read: 7.65 kg
